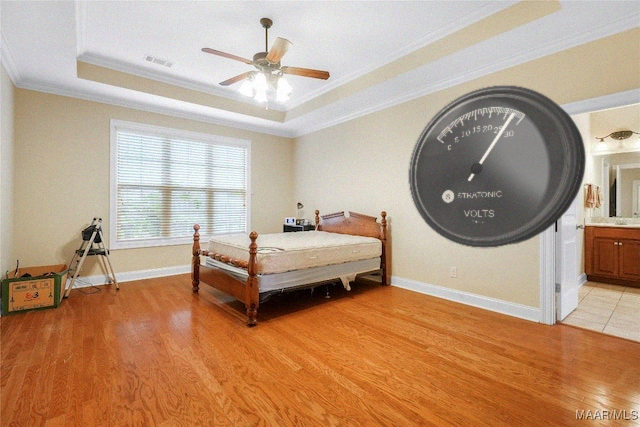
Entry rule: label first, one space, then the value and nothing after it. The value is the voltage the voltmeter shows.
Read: 27.5 V
